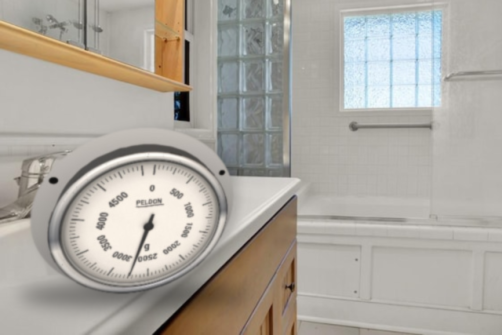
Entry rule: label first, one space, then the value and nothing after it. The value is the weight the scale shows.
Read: 2750 g
